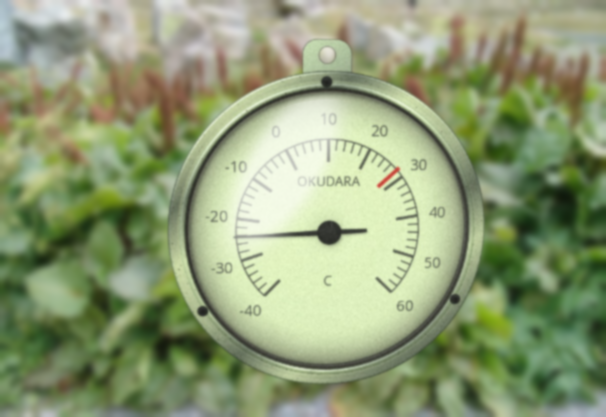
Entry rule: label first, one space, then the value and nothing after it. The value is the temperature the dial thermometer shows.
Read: -24 °C
